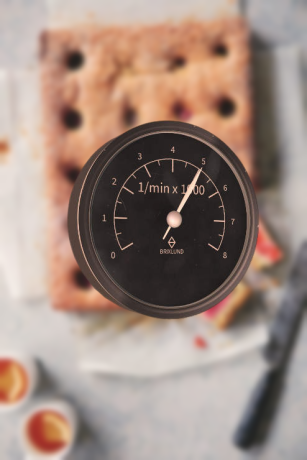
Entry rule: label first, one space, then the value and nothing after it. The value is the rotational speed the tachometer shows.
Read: 5000 rpm
